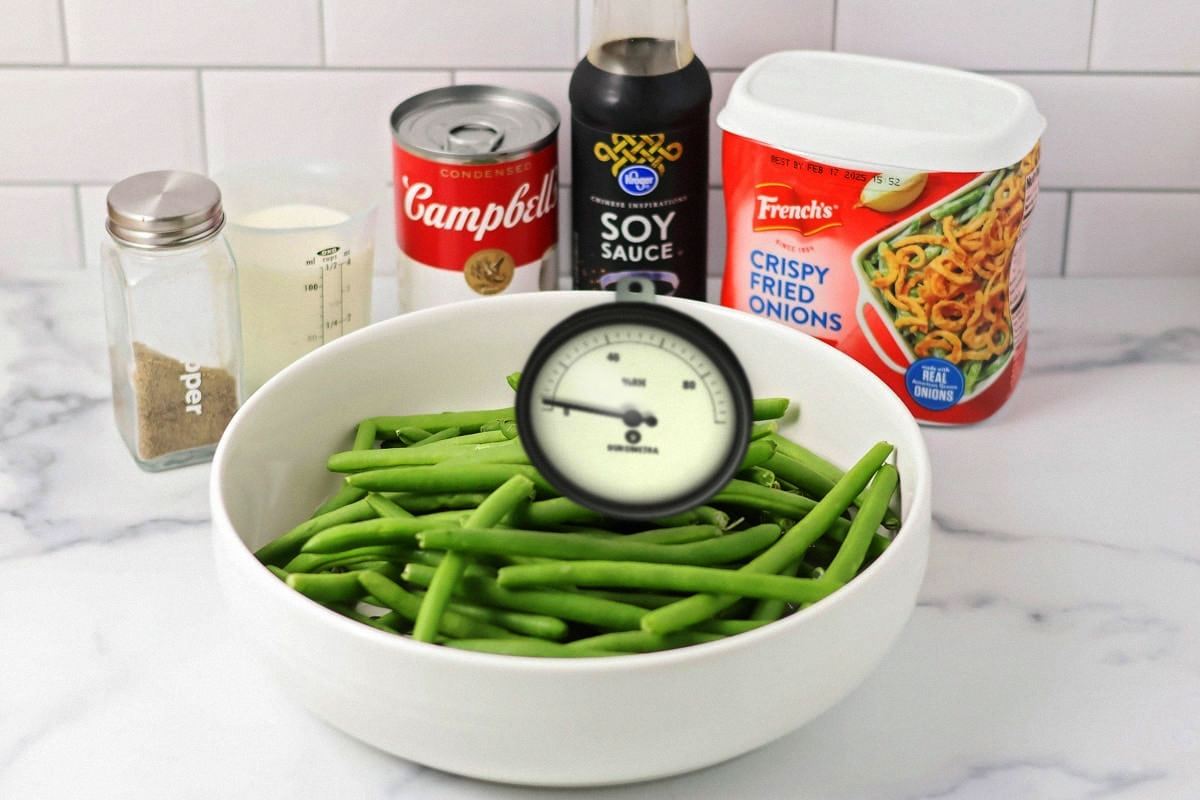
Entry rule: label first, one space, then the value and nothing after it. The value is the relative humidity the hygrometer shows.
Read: 4 %
